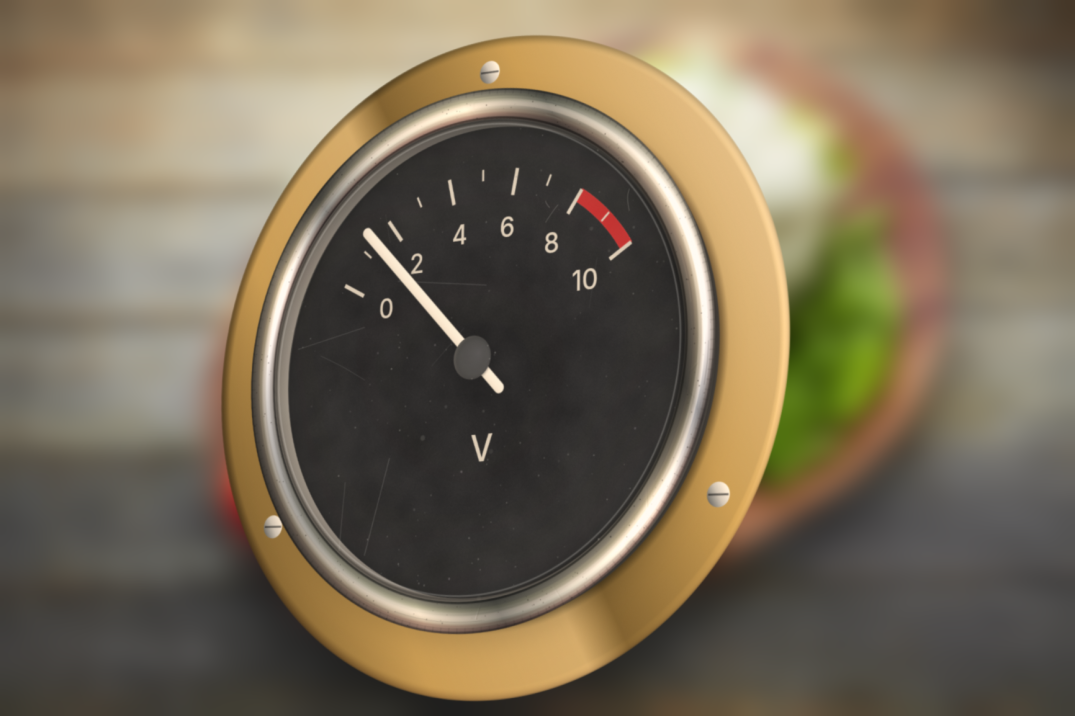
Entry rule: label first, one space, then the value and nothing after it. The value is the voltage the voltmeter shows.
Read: 1.5 V
